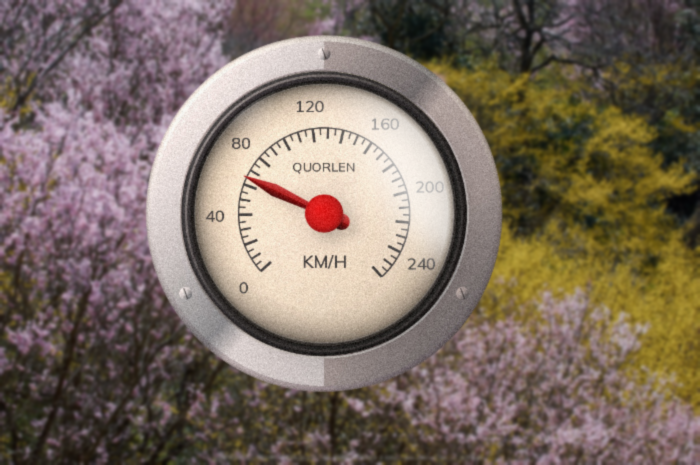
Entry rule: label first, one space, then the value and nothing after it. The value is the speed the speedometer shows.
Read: 65 km/h
